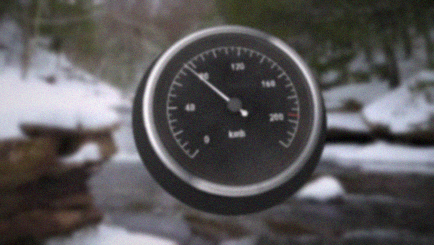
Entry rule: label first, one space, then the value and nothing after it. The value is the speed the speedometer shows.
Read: 75 km/h
